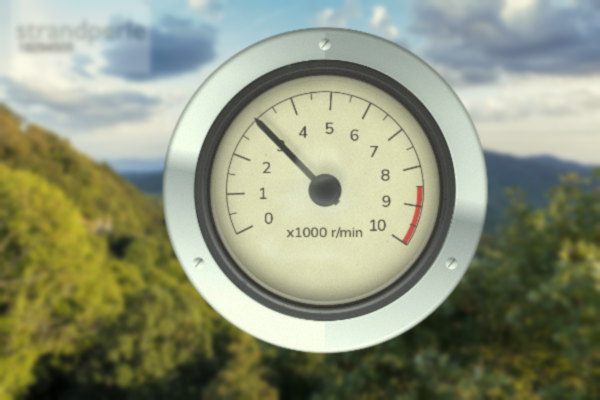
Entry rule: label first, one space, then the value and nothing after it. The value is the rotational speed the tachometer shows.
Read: 3000 rpm
